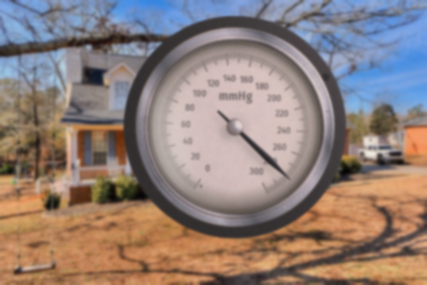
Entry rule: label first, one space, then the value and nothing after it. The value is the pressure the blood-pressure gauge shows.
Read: 280 mmHg
